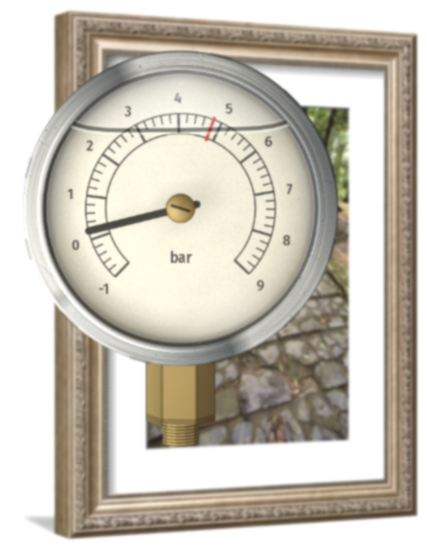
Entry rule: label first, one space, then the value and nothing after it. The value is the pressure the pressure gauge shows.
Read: 0.2 bar
